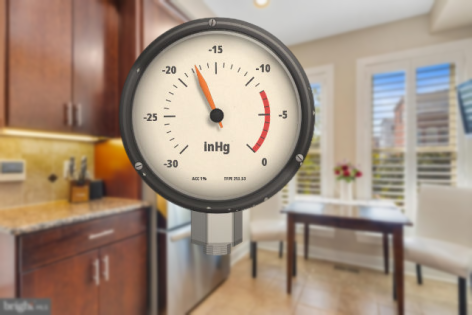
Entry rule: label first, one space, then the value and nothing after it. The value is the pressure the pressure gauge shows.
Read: -17.5 inHg
